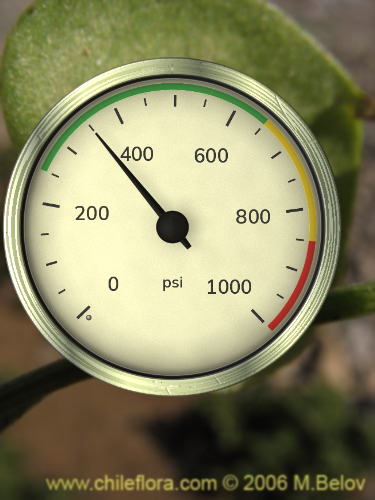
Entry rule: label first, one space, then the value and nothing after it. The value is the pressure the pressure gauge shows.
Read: 350 psi
